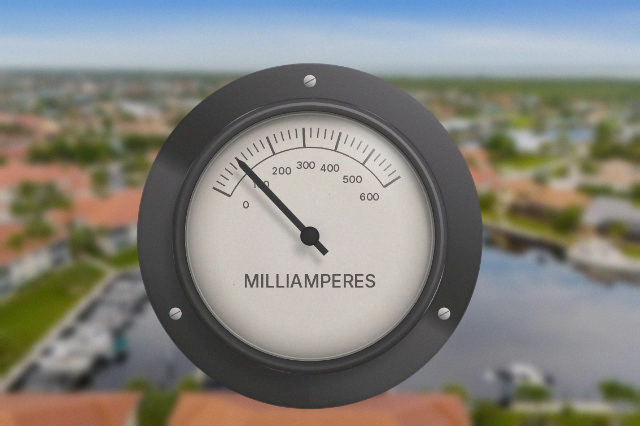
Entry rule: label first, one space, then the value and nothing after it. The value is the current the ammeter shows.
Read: 100 mA
